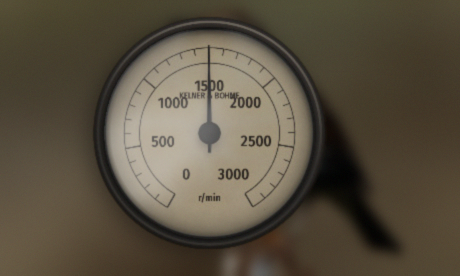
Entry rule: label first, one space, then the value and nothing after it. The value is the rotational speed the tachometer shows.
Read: 1500 rpm
